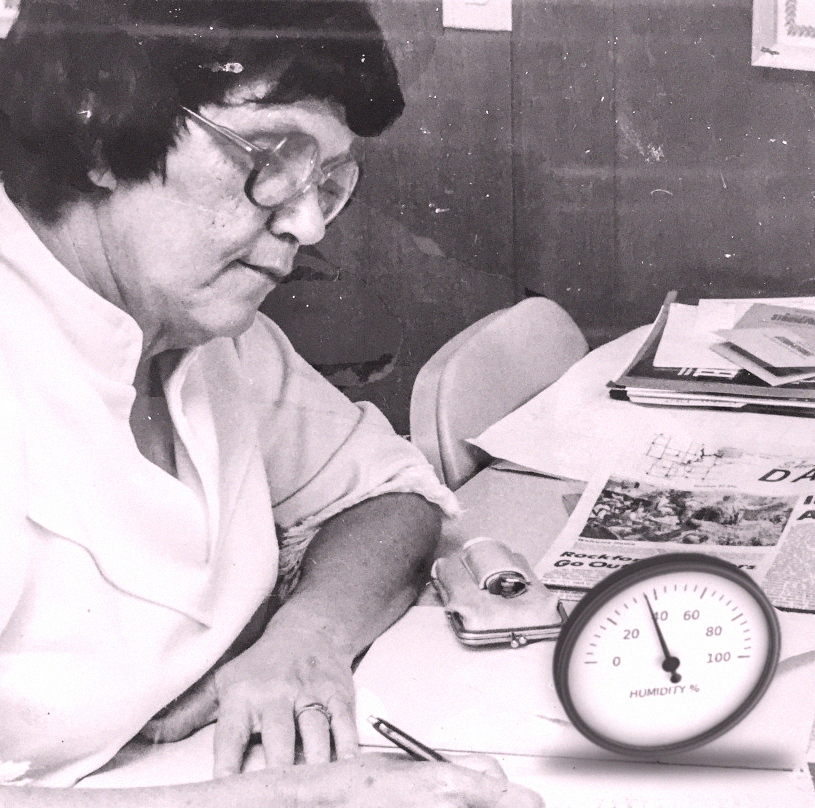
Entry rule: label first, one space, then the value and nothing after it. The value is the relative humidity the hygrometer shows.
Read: 36 %
